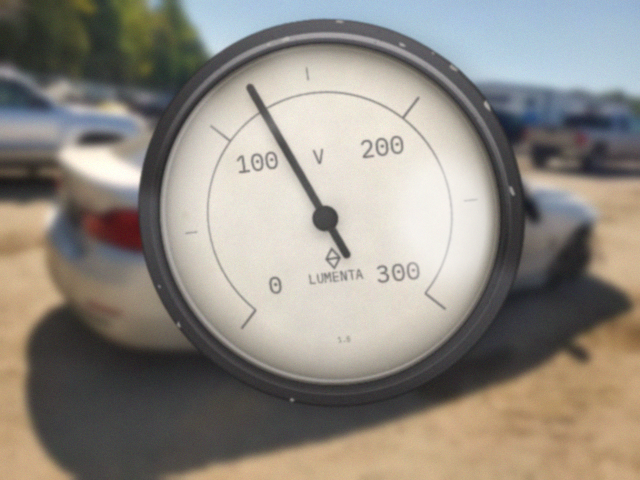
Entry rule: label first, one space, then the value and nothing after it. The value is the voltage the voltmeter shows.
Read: 125 V
